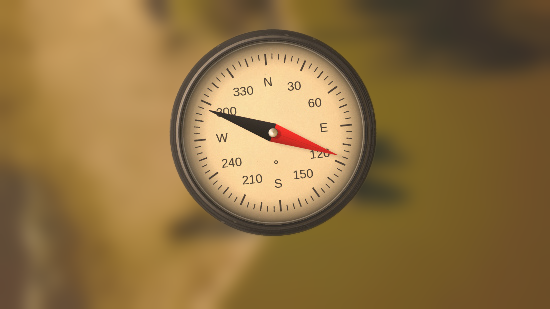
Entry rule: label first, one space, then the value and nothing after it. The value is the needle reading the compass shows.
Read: 115 °
